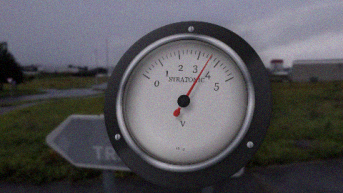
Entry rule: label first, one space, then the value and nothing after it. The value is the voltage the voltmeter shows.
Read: 3.6 V
